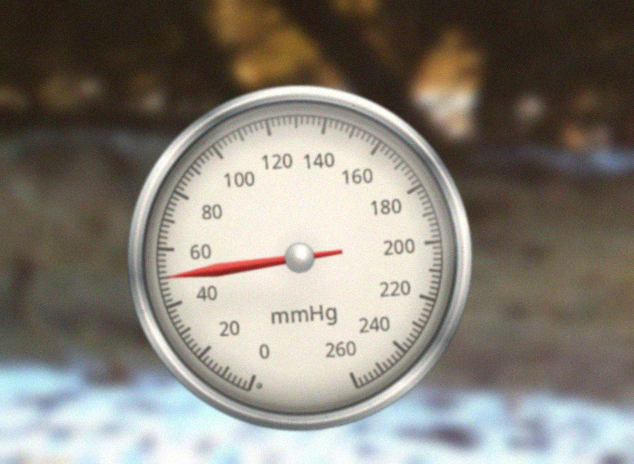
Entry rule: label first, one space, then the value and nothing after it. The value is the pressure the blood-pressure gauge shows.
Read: 50 mmHg
